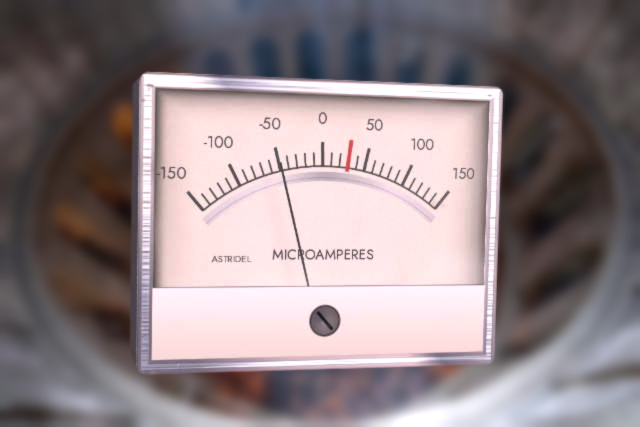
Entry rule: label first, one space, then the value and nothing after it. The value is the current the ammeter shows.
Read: -50 µA
